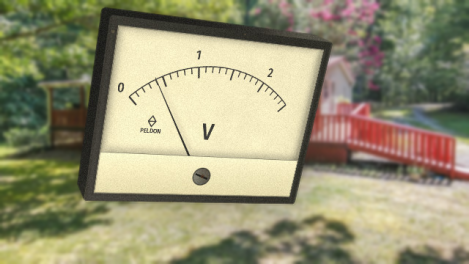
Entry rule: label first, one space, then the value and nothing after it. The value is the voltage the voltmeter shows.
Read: 0.4 V
